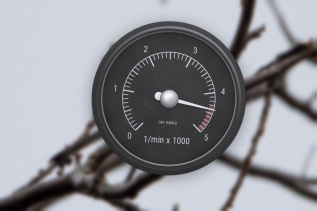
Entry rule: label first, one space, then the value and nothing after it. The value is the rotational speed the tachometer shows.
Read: 4400 rpm
